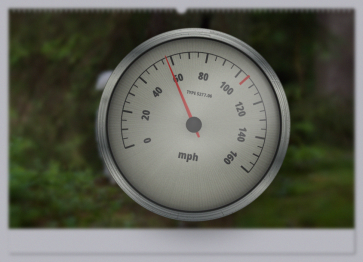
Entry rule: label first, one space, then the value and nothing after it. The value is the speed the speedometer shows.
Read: 57.5 mph
